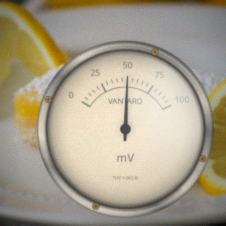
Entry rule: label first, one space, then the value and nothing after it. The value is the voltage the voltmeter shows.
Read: 50 mV
